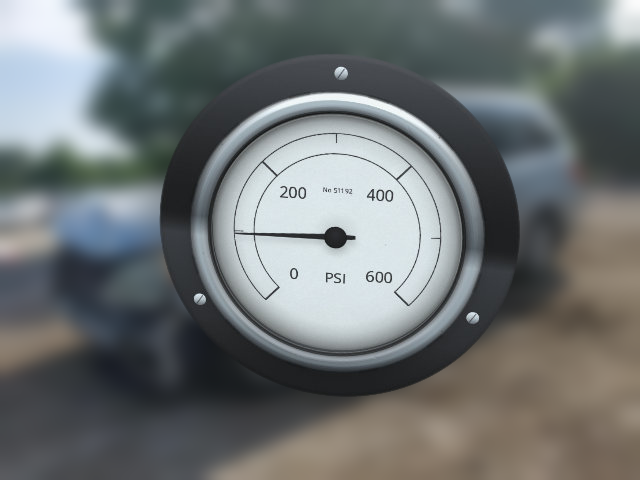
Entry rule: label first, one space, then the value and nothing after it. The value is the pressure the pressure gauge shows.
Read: 100 psi
